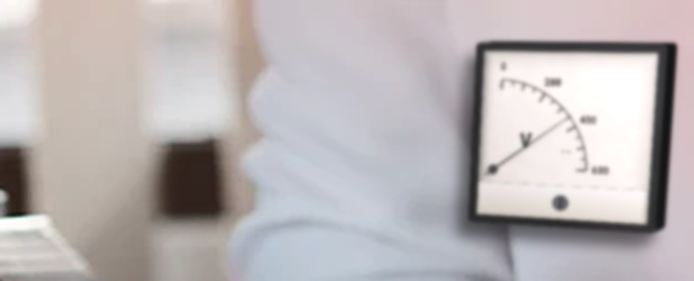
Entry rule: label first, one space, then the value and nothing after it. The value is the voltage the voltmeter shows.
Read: 350 V
